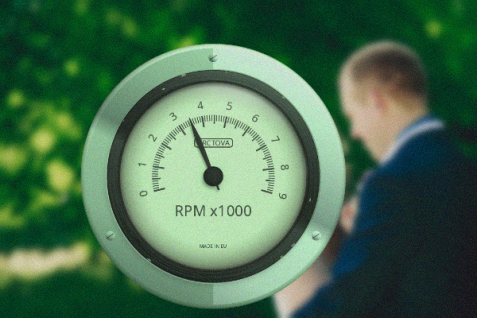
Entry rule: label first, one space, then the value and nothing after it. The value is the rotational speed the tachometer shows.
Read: 3500 rpm
